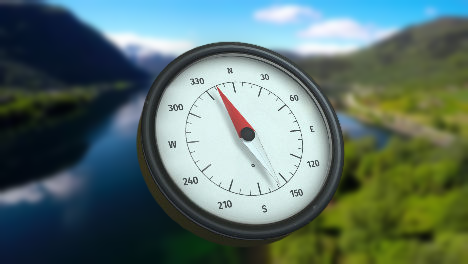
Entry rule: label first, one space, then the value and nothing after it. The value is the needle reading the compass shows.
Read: 340 °
